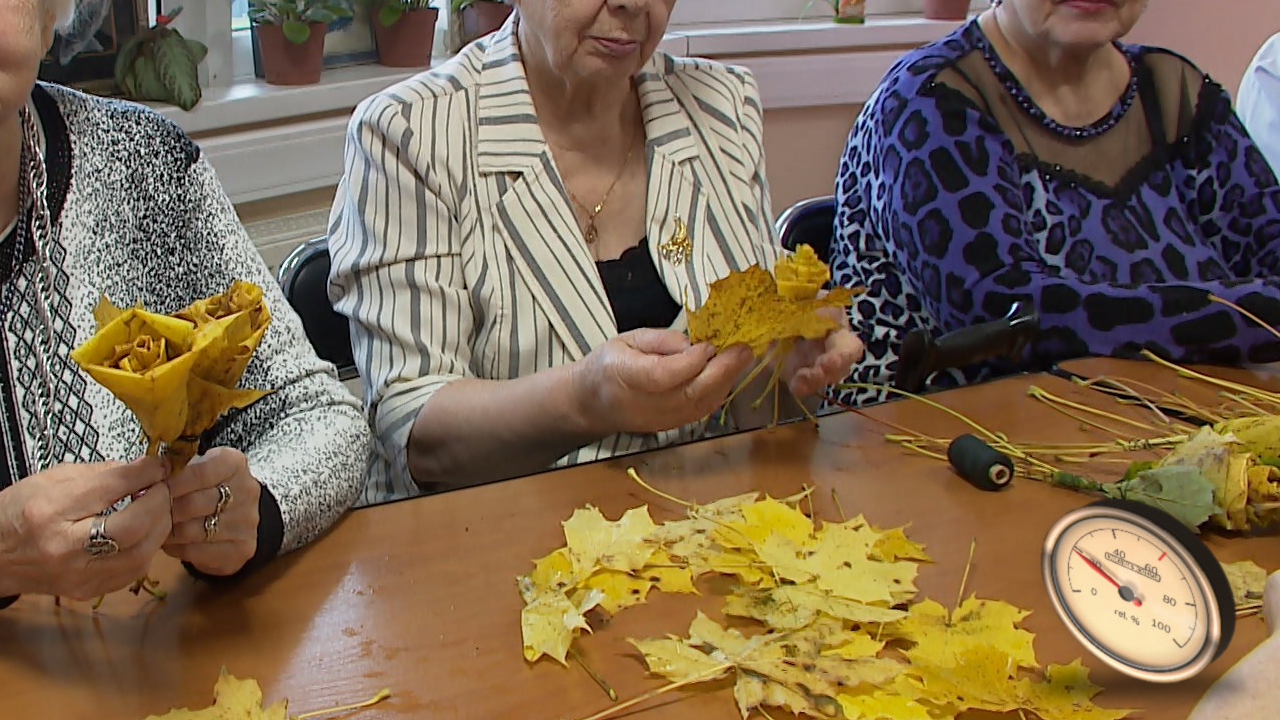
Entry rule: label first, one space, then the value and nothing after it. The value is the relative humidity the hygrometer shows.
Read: 20 %
